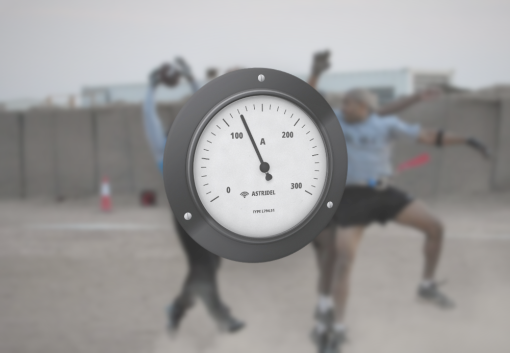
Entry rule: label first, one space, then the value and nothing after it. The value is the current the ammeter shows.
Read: 120 A
